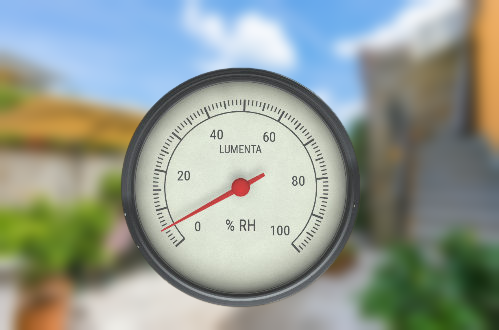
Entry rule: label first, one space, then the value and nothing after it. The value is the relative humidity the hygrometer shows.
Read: 5 %
